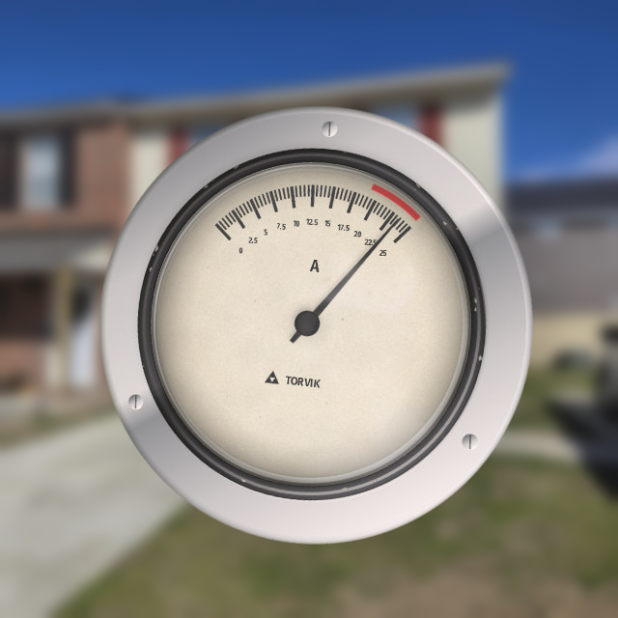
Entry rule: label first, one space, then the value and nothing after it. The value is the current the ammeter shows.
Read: 23.5 A
